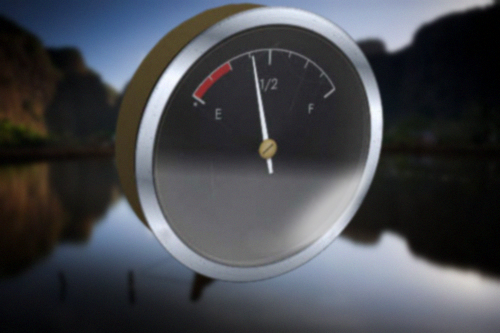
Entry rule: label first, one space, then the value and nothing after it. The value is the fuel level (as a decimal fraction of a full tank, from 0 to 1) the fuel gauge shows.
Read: 0.375
